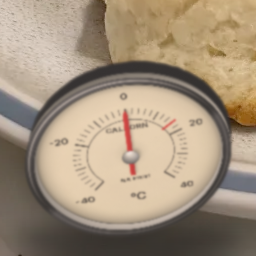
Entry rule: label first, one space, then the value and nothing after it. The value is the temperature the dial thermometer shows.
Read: 0 °C
